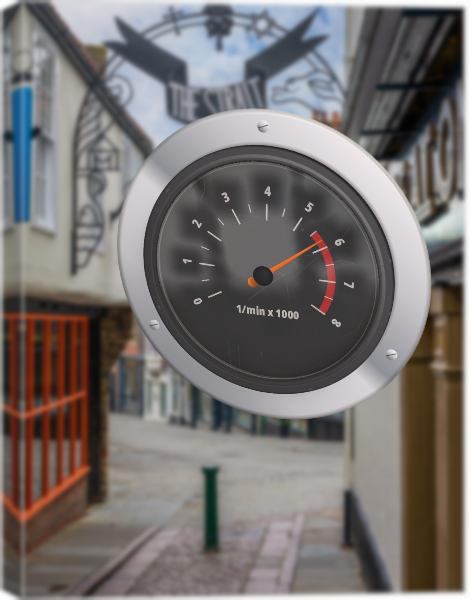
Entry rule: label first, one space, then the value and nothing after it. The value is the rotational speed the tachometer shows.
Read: 5750 rpm
